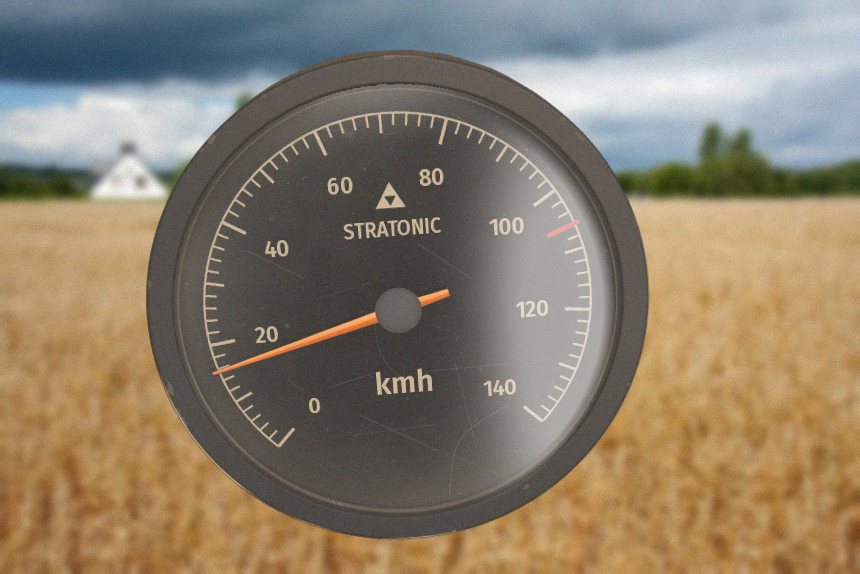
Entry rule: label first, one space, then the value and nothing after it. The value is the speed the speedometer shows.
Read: 16 km/h
